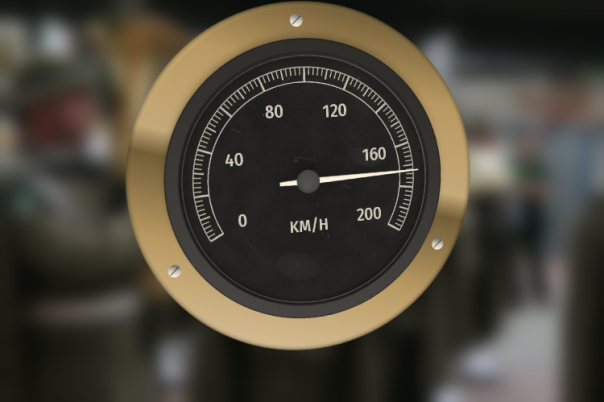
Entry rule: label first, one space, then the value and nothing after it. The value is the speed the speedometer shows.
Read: 172 km/h
